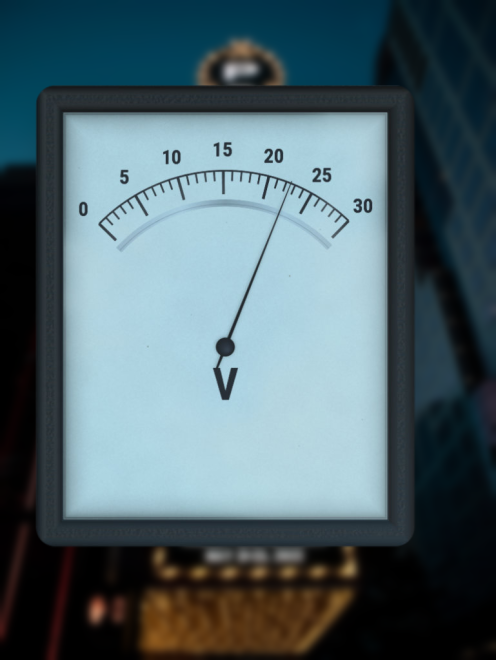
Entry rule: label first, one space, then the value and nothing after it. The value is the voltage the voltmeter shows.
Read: 22.5 V
